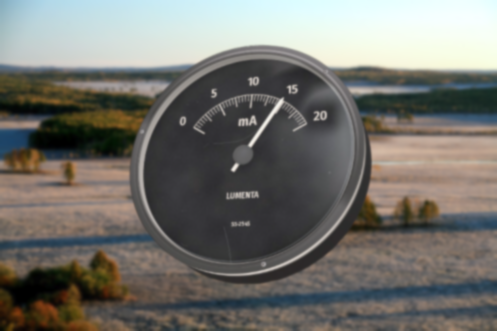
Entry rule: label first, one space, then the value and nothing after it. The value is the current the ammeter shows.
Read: 15 mA
